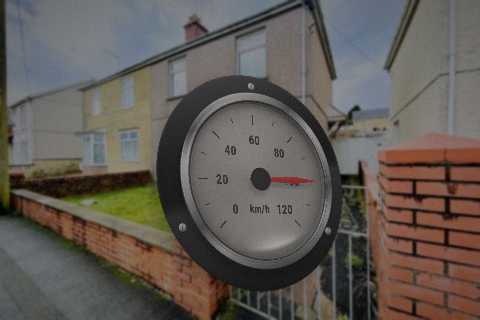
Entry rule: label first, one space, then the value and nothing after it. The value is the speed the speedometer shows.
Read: 100 km/h
